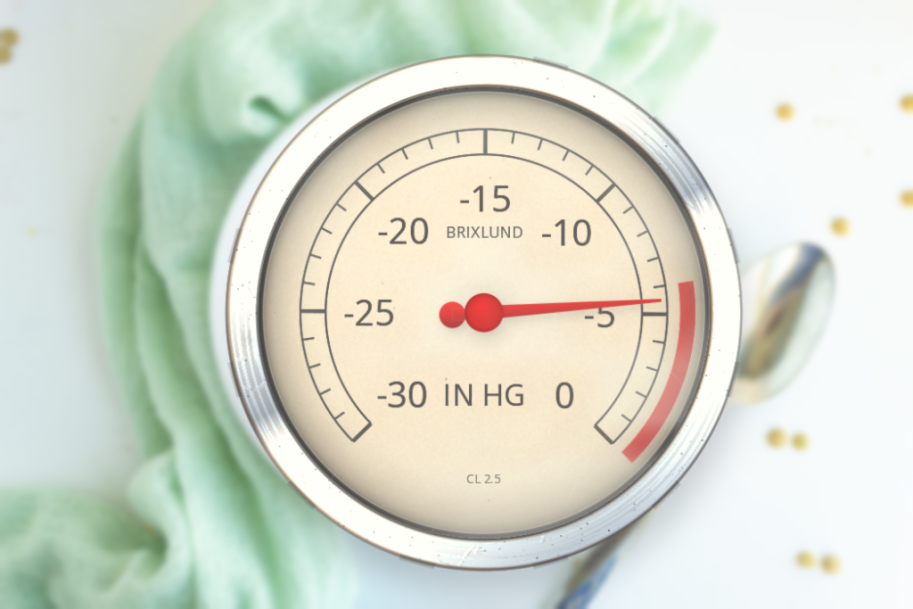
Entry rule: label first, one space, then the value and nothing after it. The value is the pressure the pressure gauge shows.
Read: -5.5 inHg
